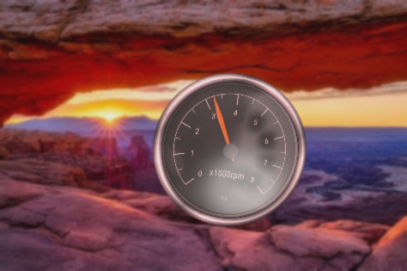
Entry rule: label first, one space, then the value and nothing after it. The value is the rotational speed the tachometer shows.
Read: 3250 rpm
